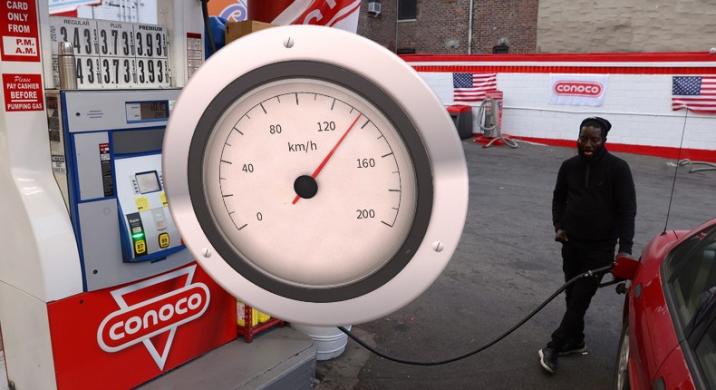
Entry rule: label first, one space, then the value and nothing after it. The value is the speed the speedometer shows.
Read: 135 km/h
